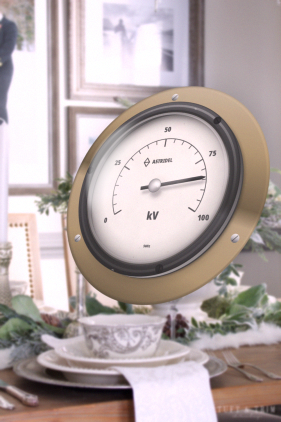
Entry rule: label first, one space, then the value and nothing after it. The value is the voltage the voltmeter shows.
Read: 85 kV
